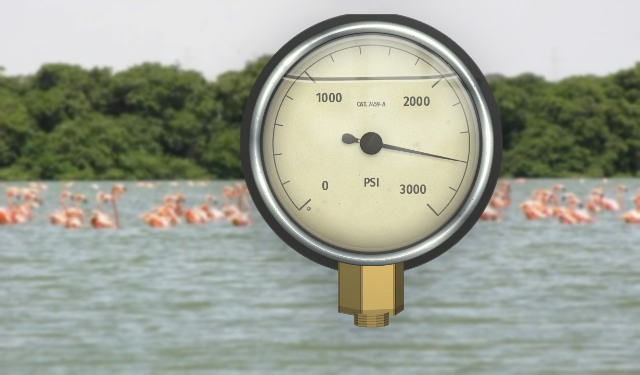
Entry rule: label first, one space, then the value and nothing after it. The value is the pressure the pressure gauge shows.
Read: 2600 psi
